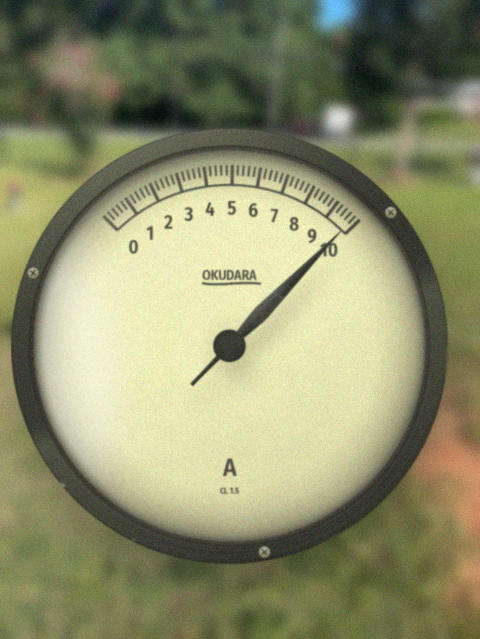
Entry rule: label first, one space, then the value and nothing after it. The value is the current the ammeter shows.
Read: 9.8 A
